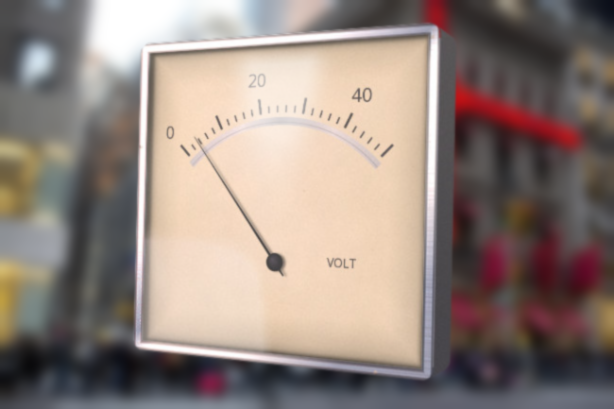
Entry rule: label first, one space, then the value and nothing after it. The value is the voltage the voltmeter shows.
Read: 4 V
